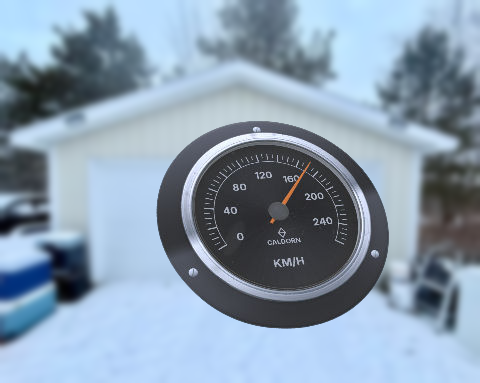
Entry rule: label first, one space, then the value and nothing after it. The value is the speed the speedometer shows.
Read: 170 km/h
